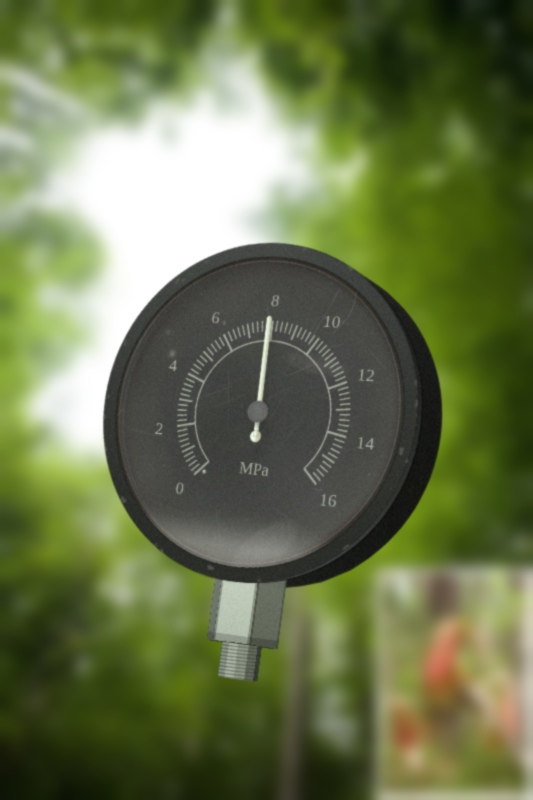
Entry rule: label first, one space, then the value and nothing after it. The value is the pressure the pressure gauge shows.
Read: 8 MPa
